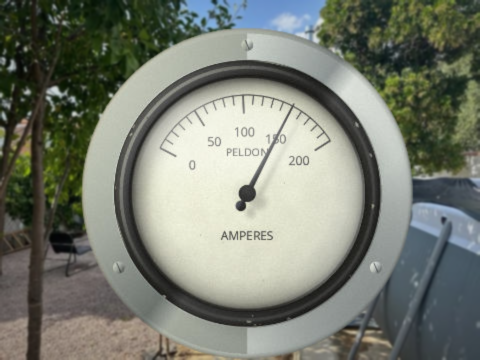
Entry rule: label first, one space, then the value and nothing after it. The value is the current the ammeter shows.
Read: 150 A
